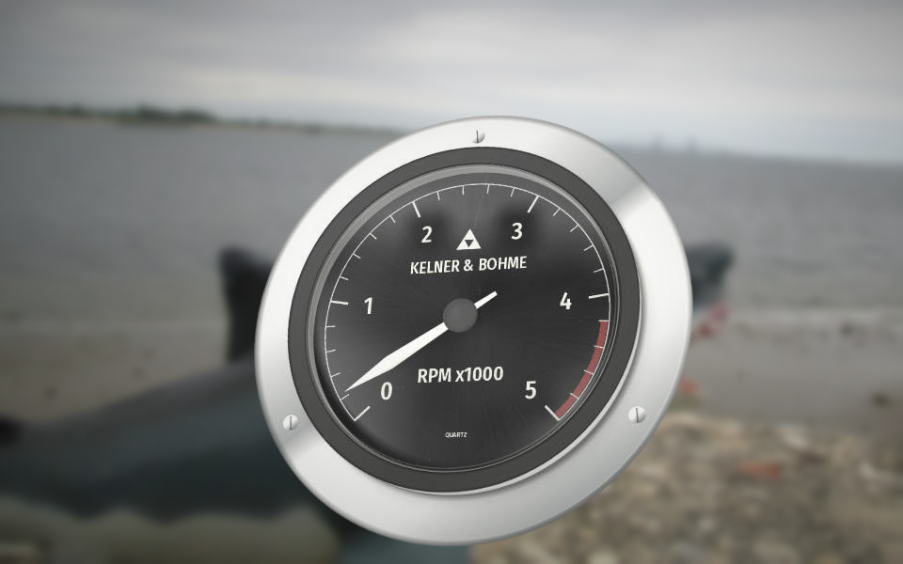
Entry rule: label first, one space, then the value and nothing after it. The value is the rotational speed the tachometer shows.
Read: 200 rpm
